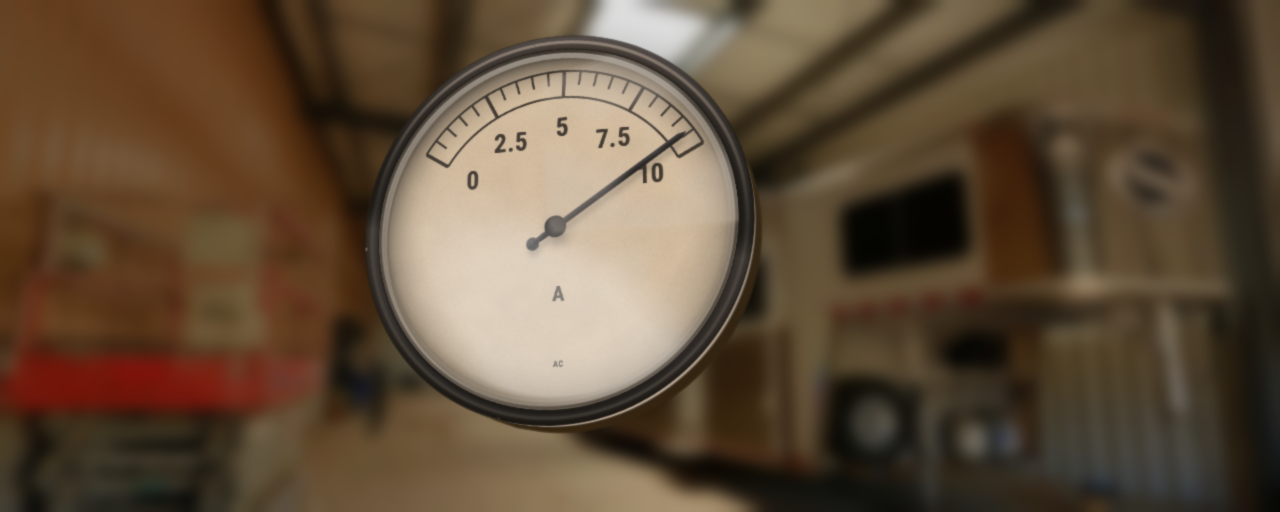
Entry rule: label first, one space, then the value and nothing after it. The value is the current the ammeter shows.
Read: 9.5 A
